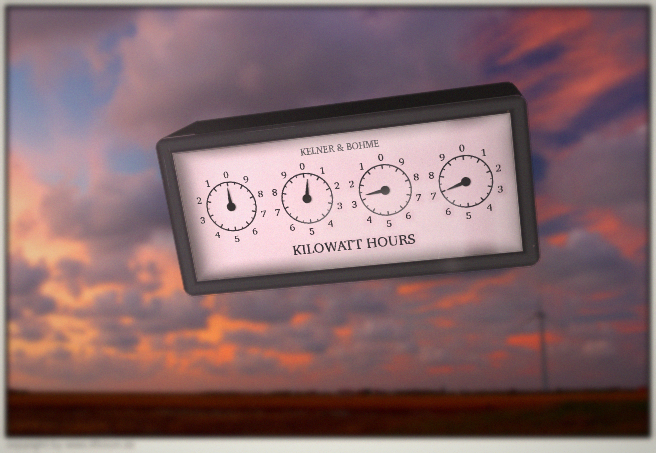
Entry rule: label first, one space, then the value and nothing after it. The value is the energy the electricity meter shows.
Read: 27 kWh
